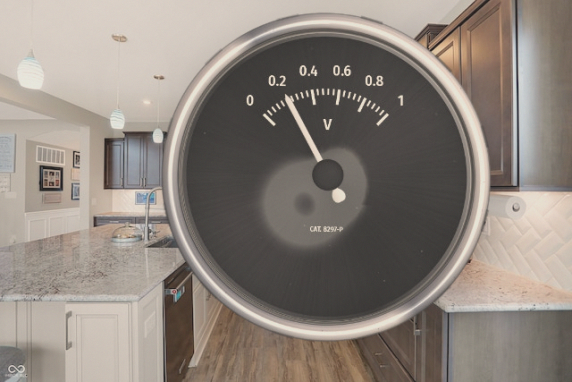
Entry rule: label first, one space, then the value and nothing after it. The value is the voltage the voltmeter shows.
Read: 0.2 V
